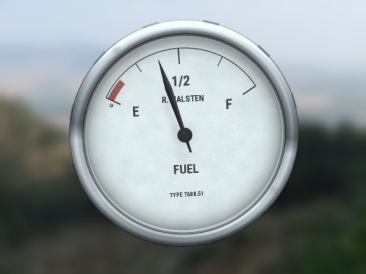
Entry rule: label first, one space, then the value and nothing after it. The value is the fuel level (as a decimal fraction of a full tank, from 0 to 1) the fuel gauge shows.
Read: 0.375
